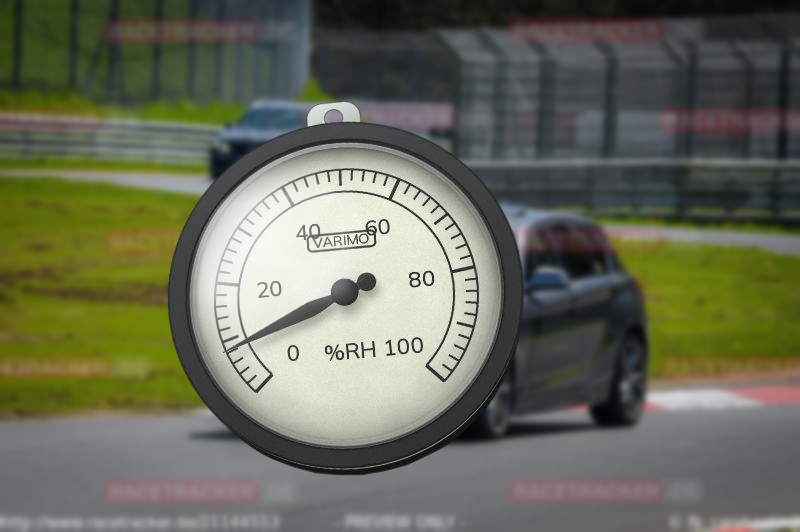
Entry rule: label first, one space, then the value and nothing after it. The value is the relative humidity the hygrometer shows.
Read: 8 %
